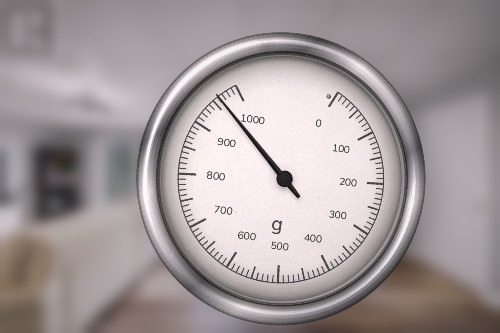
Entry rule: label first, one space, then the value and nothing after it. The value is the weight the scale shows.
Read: 960 g
